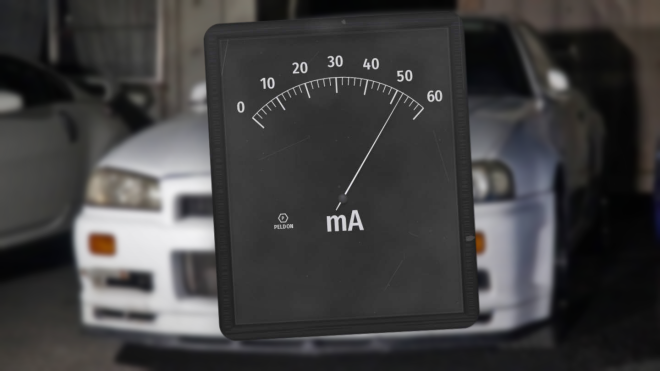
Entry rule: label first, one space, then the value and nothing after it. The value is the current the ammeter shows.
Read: 52 mA
